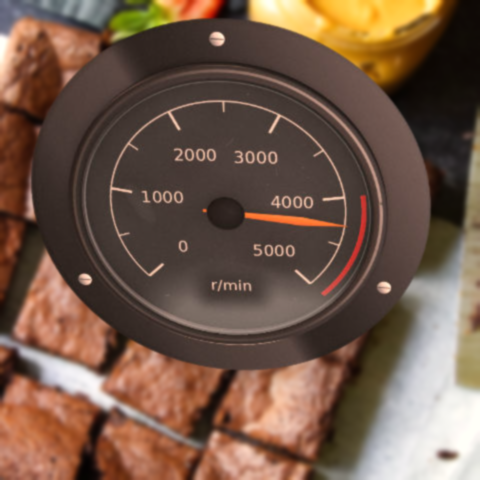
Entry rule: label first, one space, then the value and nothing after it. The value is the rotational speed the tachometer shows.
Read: 4250 rpm
